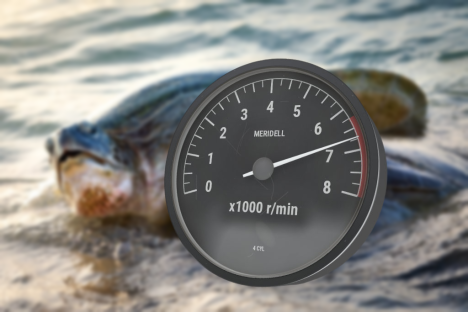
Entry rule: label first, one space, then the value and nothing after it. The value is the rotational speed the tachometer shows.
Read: 6750 rpm
